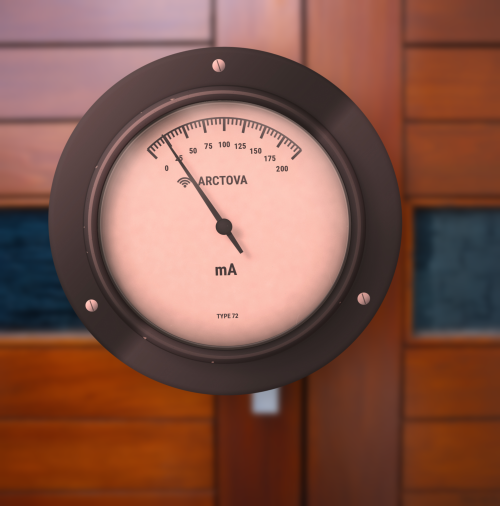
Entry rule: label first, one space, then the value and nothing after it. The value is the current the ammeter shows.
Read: 25 mA
